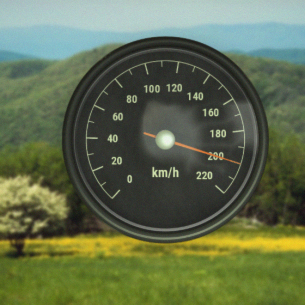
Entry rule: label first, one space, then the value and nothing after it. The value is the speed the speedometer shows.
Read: 200 km/h
